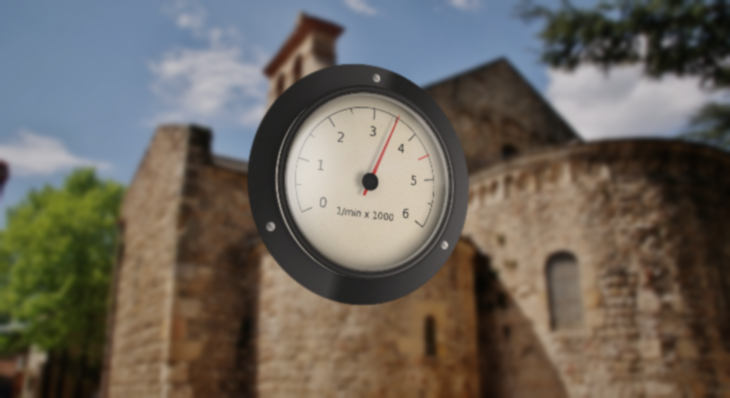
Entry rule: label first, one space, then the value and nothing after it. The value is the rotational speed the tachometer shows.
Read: 3500 rpm
